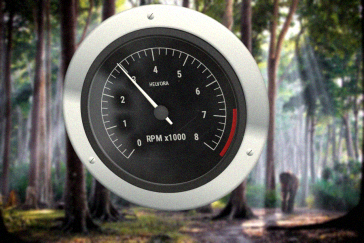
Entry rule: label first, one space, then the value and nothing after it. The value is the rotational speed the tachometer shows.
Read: 3000 rpm
